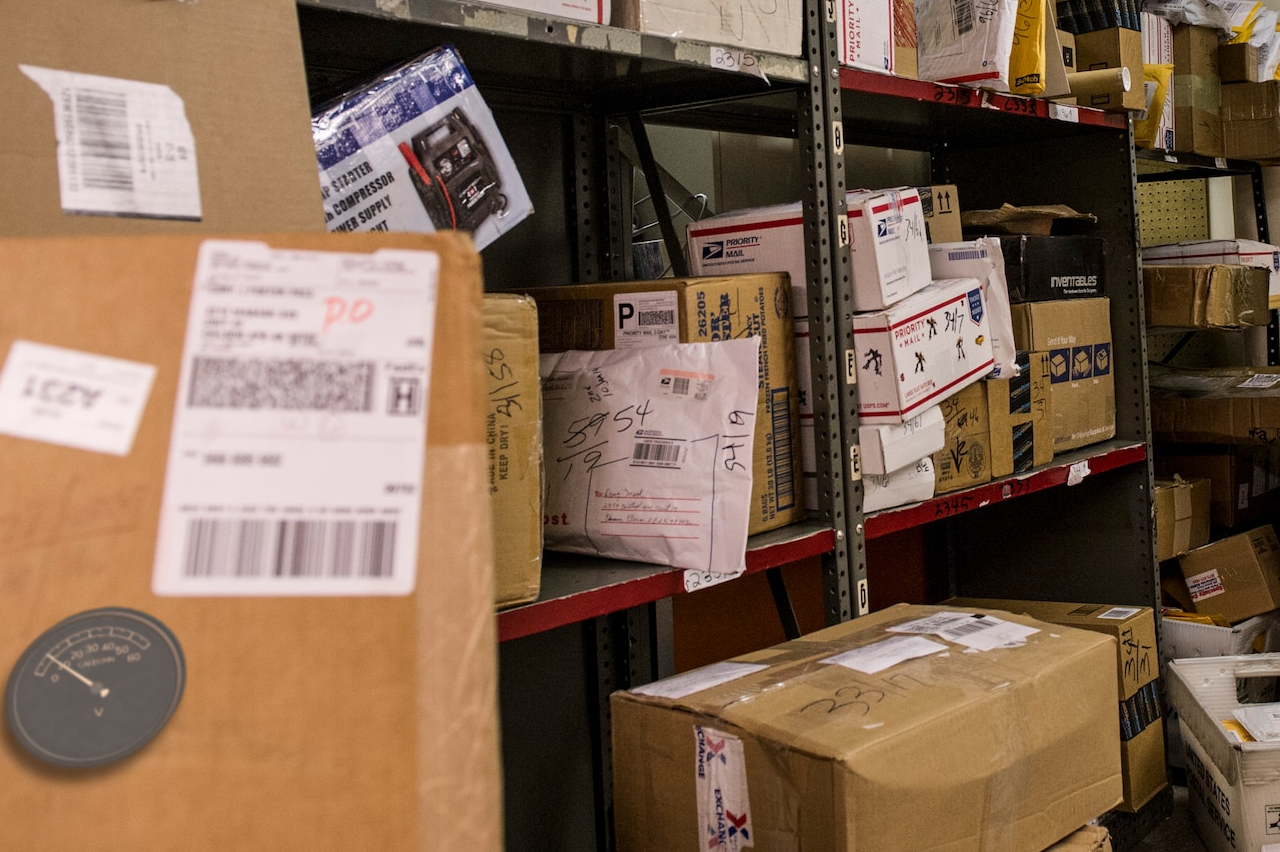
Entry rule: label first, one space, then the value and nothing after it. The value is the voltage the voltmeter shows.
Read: 10 V
